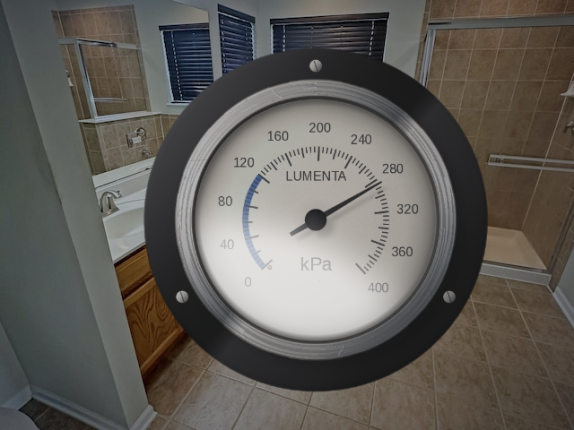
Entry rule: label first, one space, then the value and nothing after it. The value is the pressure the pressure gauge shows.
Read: 285 kPa
